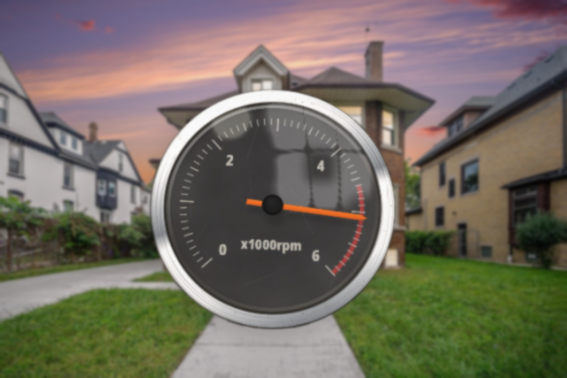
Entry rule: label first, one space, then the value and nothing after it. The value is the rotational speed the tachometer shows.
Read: 5100 rpm
